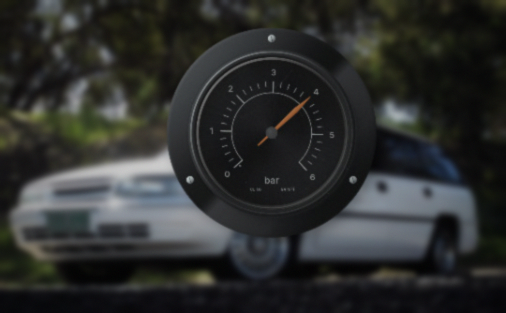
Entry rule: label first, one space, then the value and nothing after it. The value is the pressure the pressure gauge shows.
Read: 4 bar
